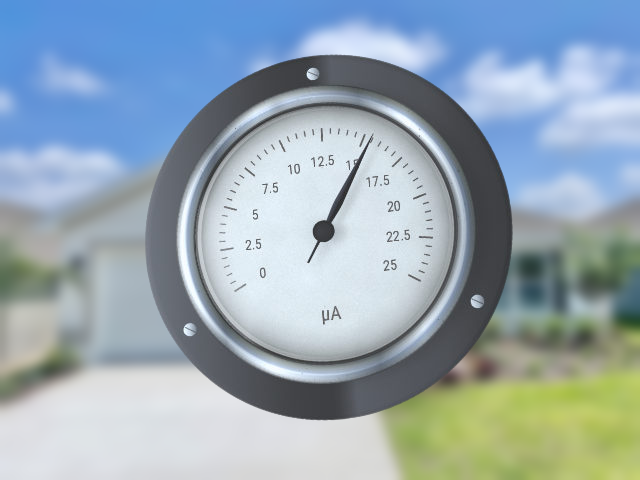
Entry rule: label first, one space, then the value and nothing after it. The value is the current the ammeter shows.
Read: 15.5 µA
